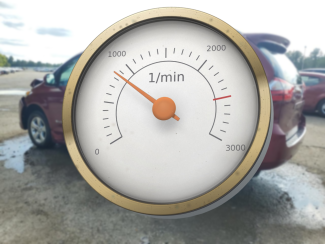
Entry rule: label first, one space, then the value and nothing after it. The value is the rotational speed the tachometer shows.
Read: 850 rpm
